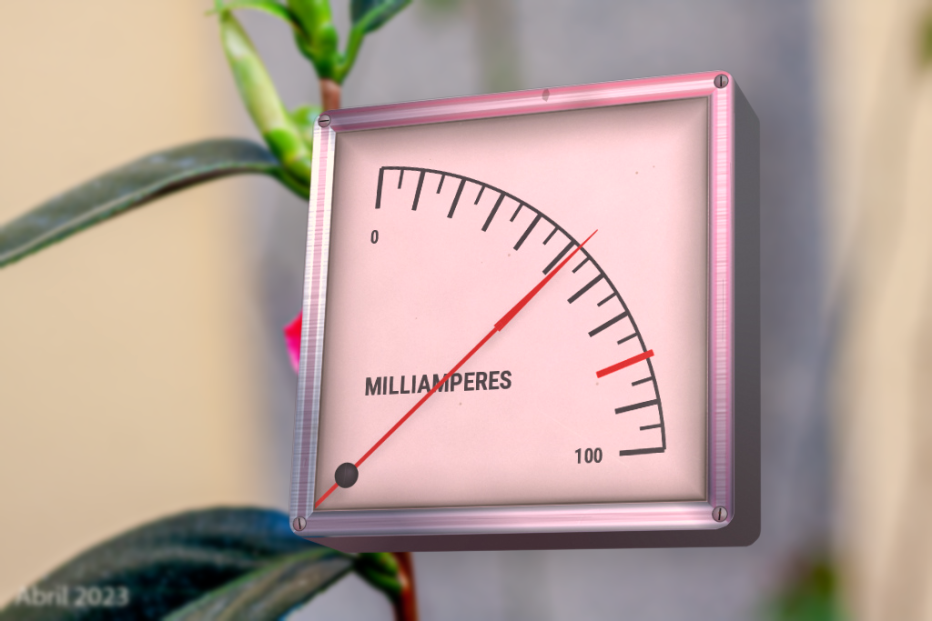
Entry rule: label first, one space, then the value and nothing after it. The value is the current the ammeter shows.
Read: 52.5 mA
